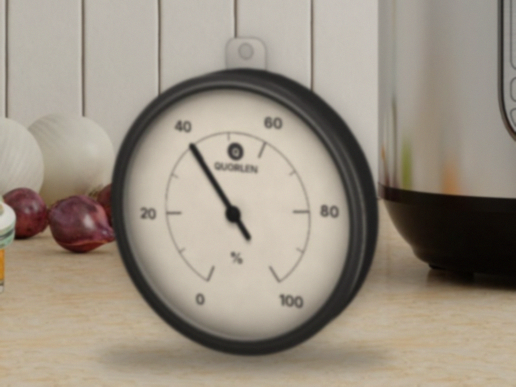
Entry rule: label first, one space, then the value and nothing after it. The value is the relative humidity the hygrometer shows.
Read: 40 %
